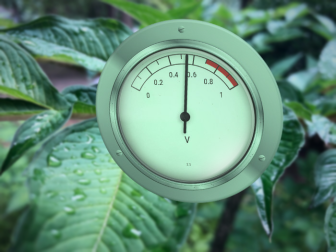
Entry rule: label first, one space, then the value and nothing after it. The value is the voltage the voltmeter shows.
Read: 0.55 V
